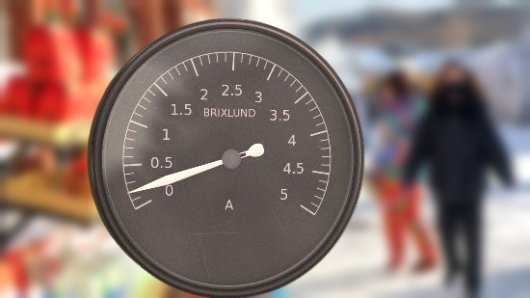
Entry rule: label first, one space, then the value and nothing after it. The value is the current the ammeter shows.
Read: 0.2 A
